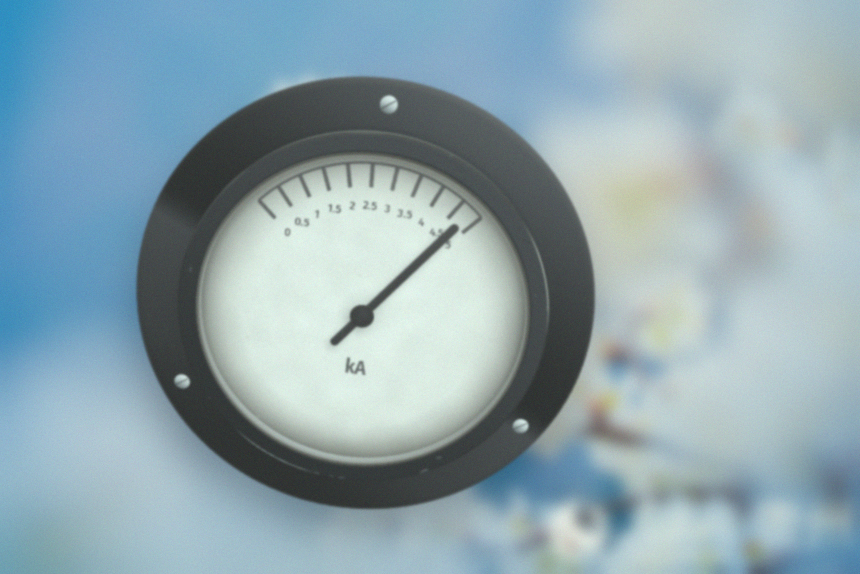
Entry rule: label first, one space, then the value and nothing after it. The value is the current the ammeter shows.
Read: 4.75 kA
